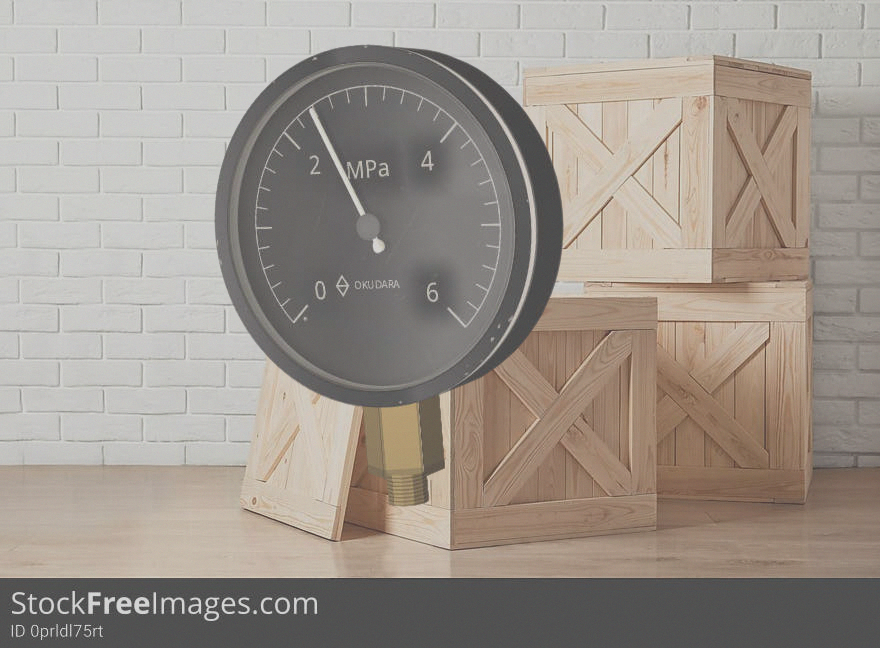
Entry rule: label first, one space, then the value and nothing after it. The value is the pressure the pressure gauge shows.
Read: 2.4 MPa
